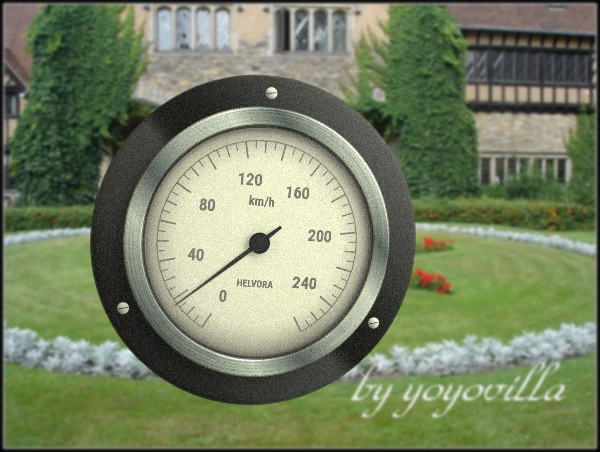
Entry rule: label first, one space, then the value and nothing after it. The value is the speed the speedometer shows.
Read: 17.5 km/h
